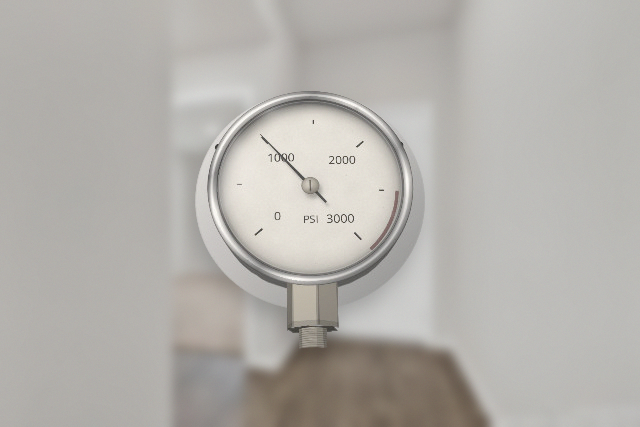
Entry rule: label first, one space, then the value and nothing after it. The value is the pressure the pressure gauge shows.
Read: 1000 psi
